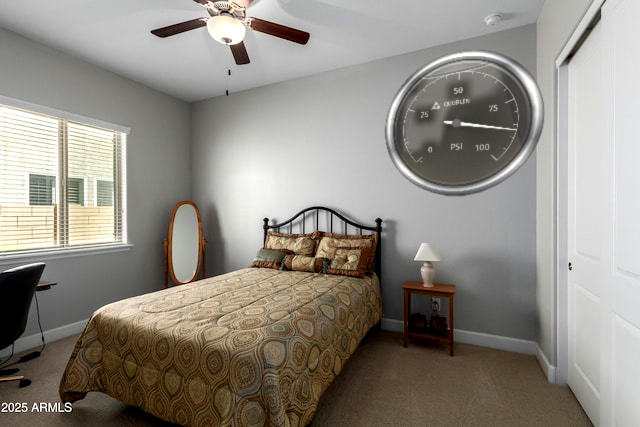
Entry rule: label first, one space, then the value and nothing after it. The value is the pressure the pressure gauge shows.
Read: 87.5 psi
